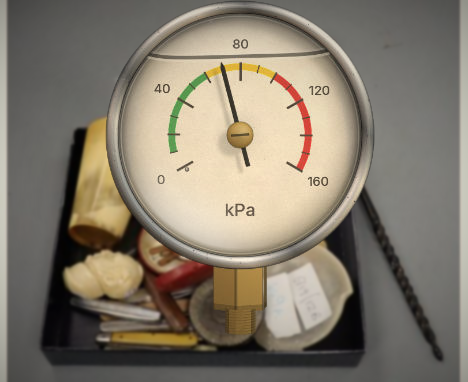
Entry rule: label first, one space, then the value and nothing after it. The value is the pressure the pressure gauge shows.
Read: 70 kPa
